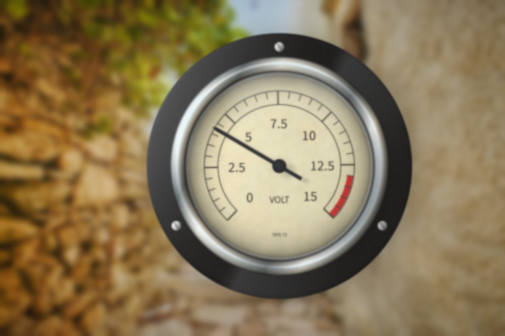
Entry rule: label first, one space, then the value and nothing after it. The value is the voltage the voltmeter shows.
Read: 4.25 V
